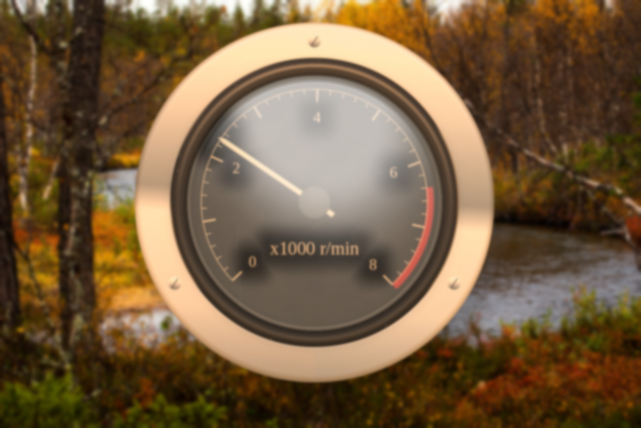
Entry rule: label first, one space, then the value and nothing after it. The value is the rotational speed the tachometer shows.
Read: 2300 rpm
